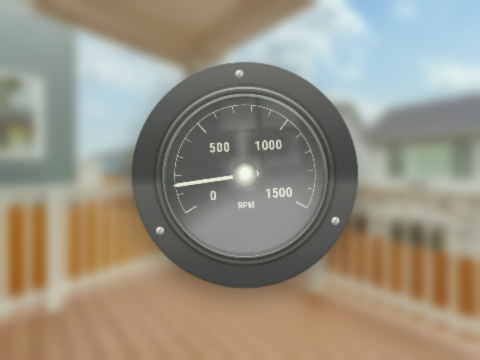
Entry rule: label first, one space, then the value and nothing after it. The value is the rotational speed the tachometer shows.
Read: 150 rpm
